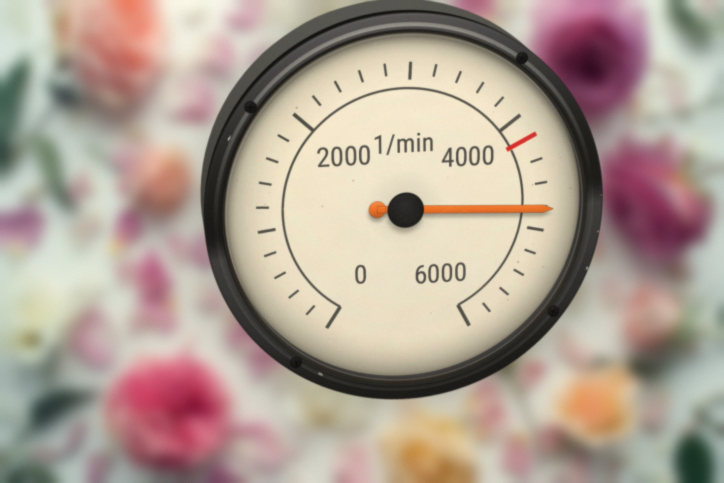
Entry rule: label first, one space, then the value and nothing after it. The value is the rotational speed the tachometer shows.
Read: 4800 rpm
